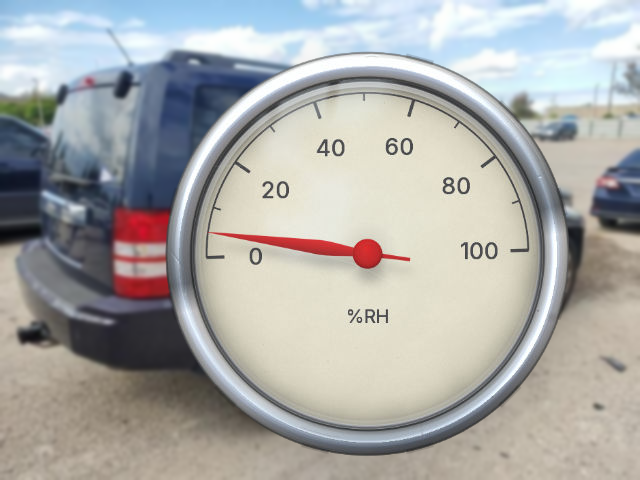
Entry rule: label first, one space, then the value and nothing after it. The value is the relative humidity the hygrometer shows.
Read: 5 %
